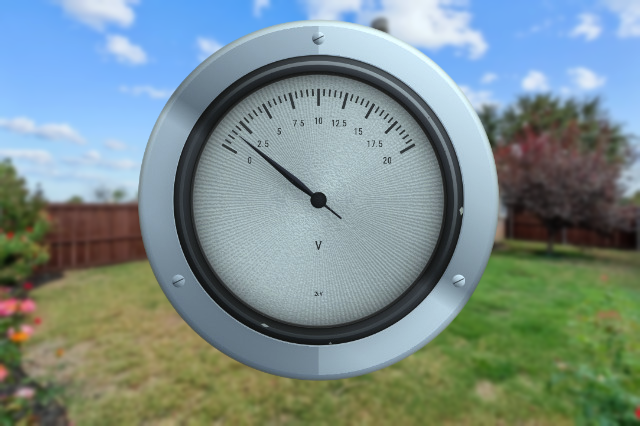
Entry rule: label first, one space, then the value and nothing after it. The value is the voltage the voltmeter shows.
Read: 1.5 V
